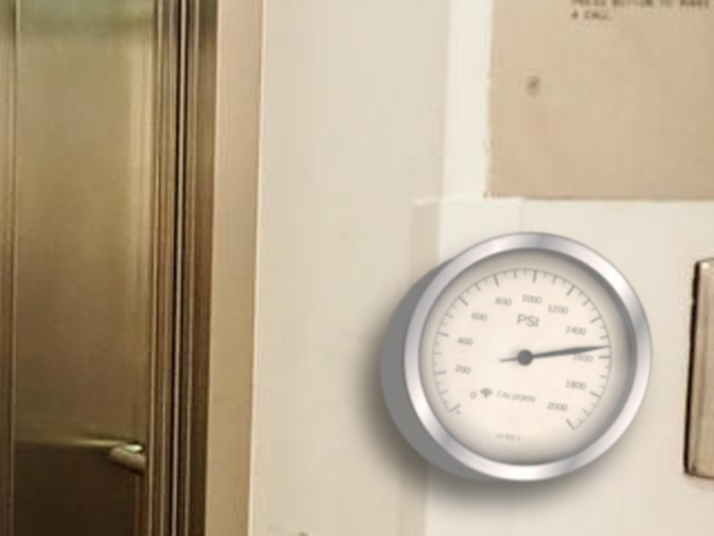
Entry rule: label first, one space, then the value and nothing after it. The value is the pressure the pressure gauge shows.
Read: 1550 psi
